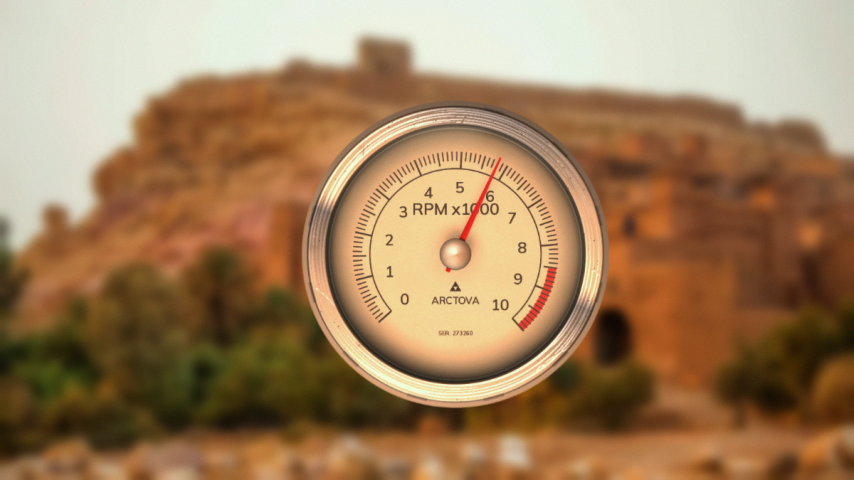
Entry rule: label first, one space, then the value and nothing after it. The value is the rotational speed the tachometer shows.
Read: 5800 rpm
